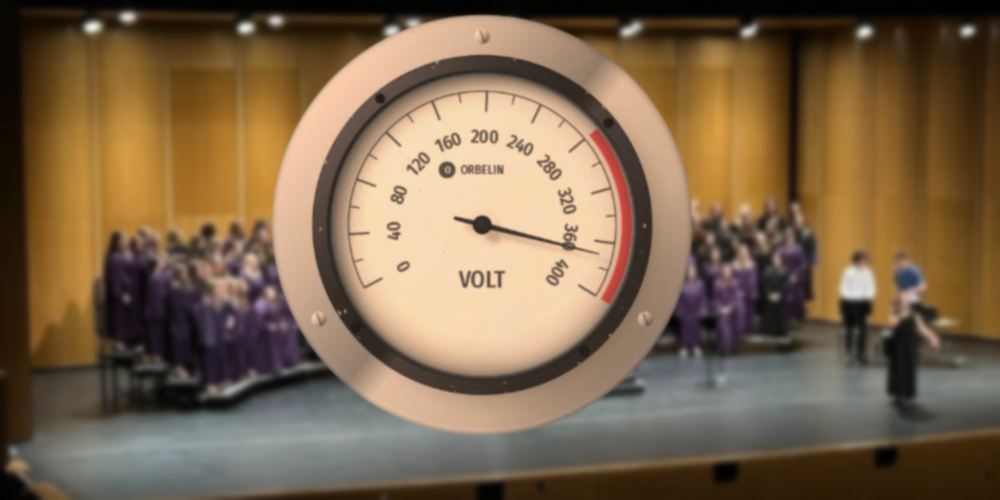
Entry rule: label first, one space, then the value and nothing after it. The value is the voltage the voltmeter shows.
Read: 370 V
